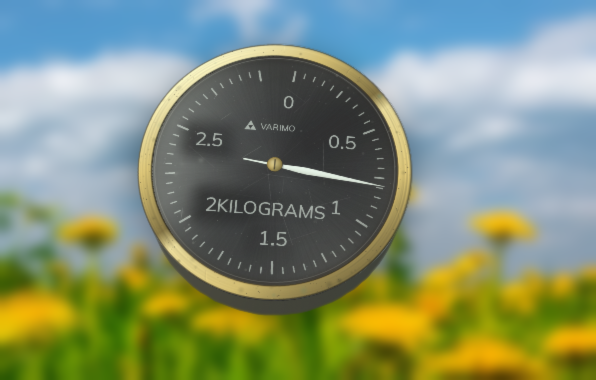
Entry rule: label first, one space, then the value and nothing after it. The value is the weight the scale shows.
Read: 0.8 kg
